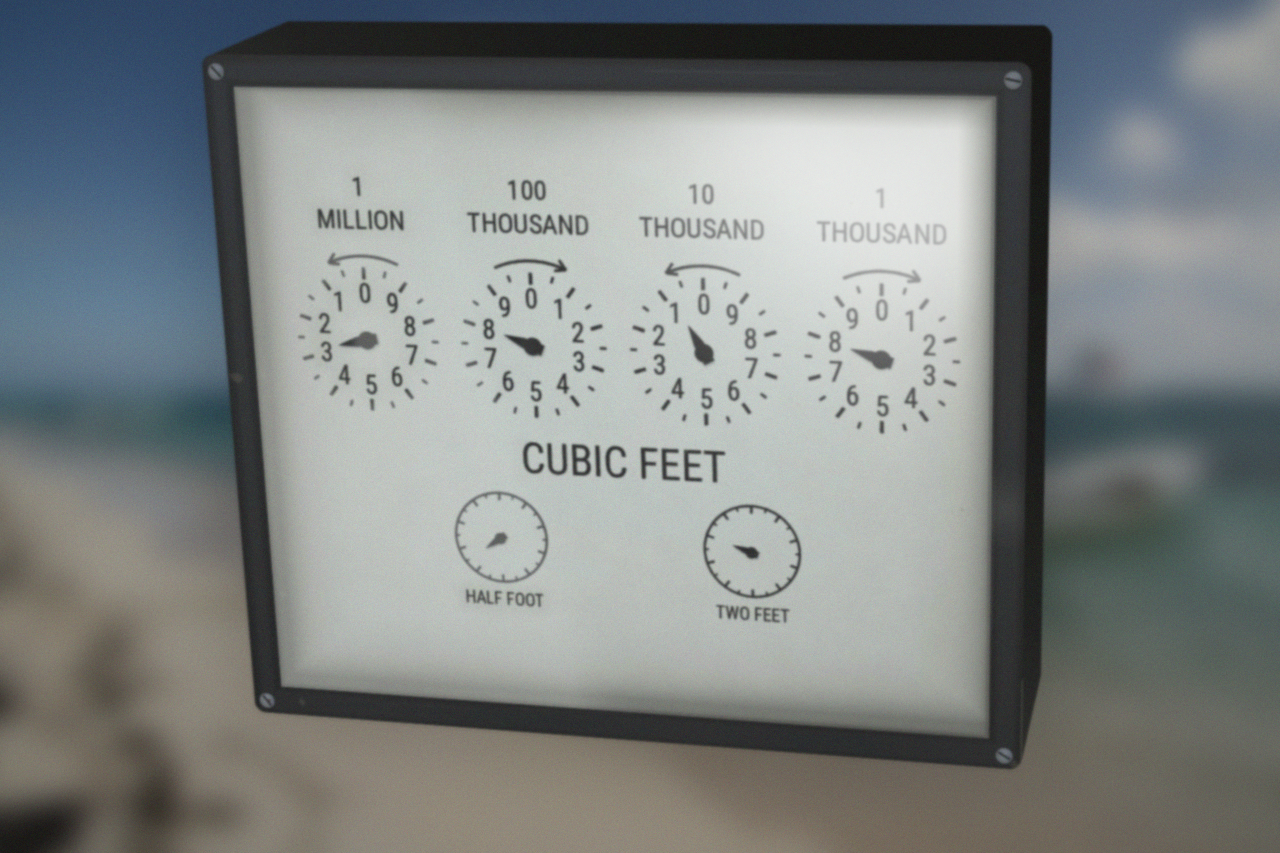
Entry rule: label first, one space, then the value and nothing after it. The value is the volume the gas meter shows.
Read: 280800 ft³
